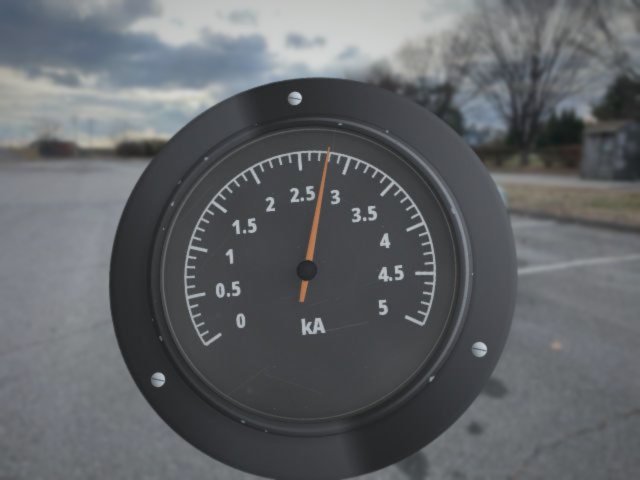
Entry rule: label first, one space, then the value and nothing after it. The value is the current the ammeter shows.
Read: 2.8 kA
